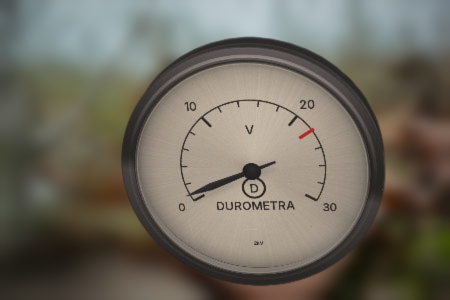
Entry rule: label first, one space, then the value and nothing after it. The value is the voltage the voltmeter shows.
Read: 1 V
